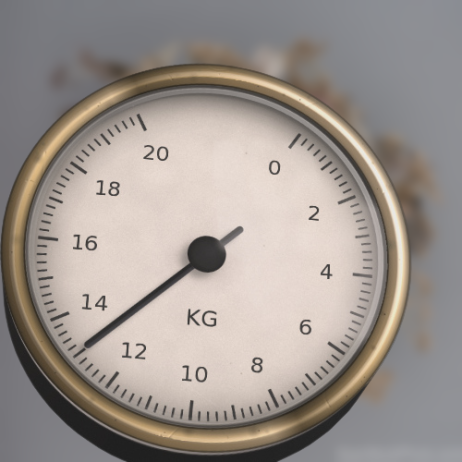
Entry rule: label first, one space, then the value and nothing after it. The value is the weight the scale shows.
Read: 13 kg
